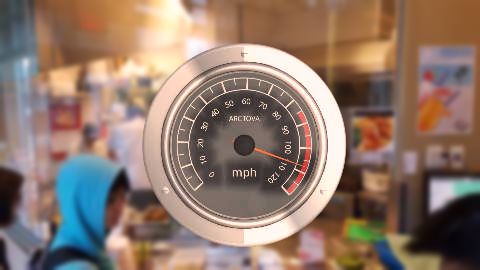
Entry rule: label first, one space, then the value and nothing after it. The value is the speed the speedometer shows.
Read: 107.5 mph
